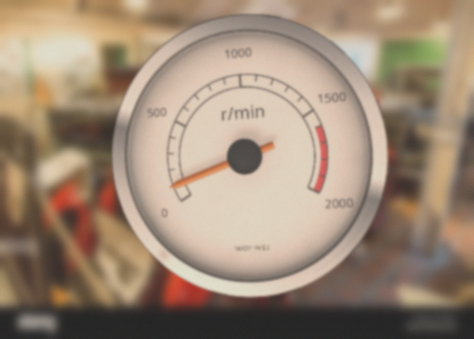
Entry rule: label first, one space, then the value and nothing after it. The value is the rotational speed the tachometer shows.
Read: 100 rpm
